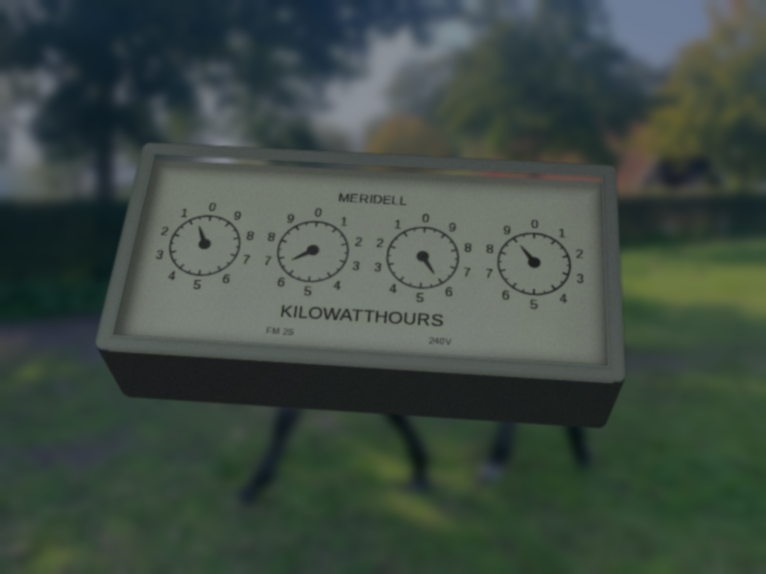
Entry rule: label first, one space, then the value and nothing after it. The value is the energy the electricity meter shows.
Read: 659 kWh
